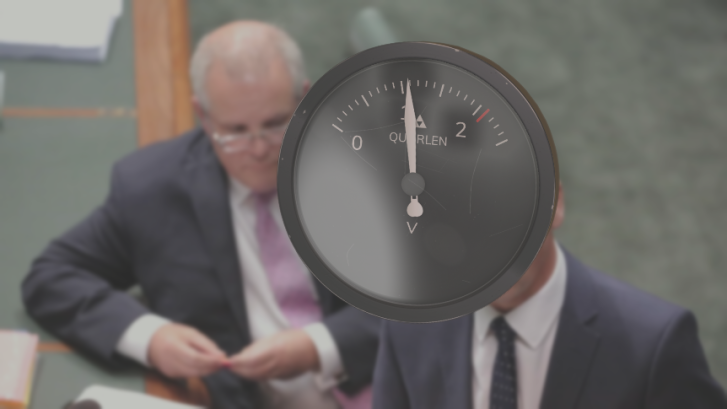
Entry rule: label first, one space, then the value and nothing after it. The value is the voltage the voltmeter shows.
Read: 1.1 V
